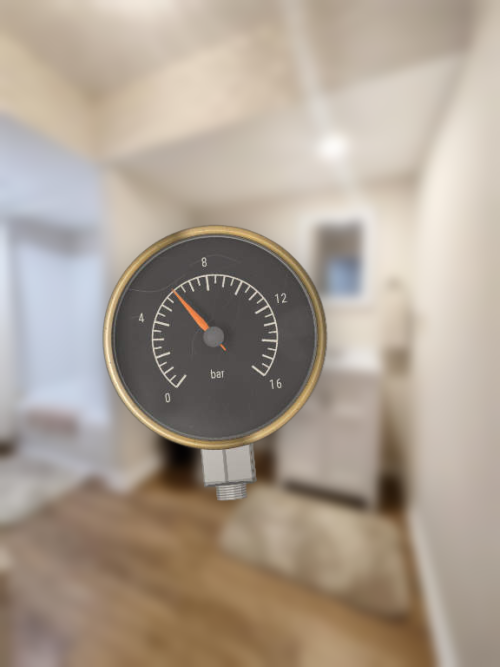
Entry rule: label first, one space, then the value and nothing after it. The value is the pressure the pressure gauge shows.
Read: 6 bar
